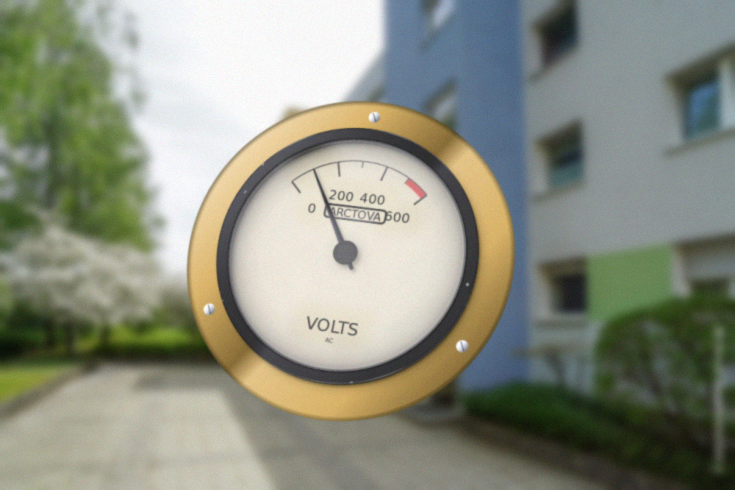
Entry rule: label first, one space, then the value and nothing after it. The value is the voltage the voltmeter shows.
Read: 100 V
